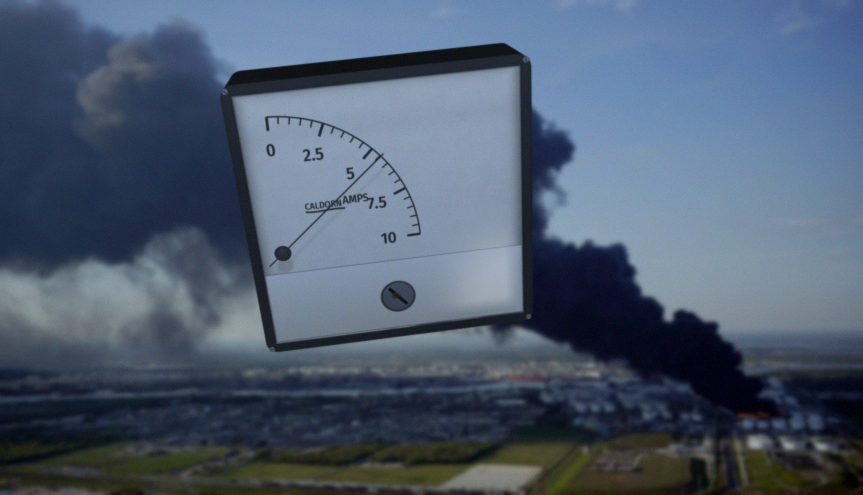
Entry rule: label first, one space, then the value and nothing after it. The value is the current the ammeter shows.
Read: 5.5 A
